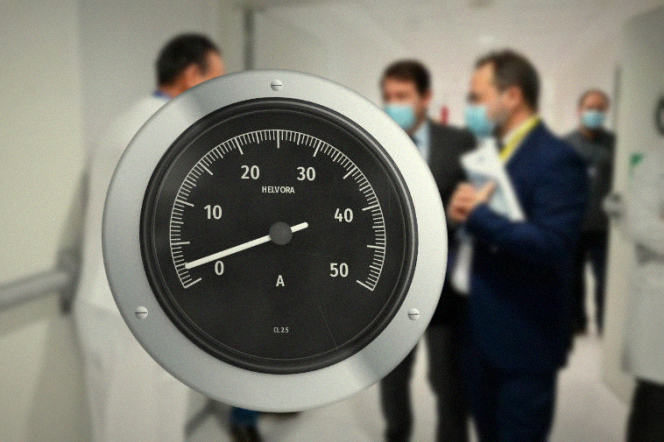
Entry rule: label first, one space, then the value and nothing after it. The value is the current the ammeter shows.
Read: 2 A
